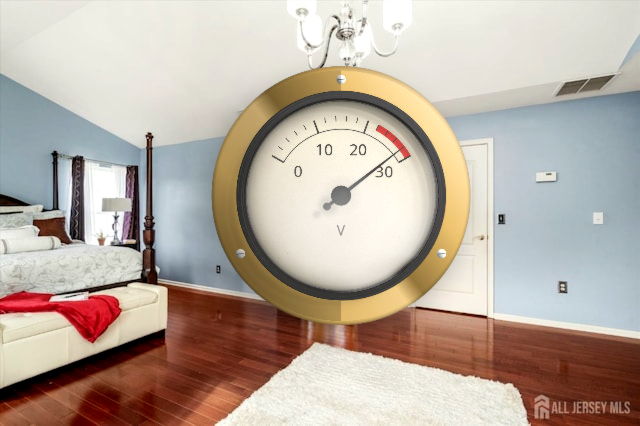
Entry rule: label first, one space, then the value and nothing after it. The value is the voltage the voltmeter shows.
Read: 28 V
